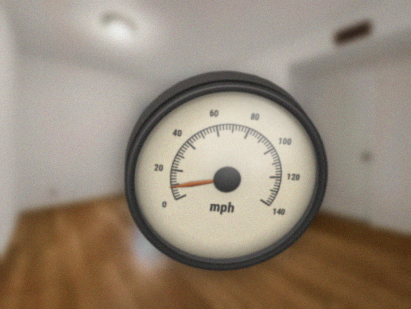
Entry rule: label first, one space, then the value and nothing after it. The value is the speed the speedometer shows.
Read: 10 mph
